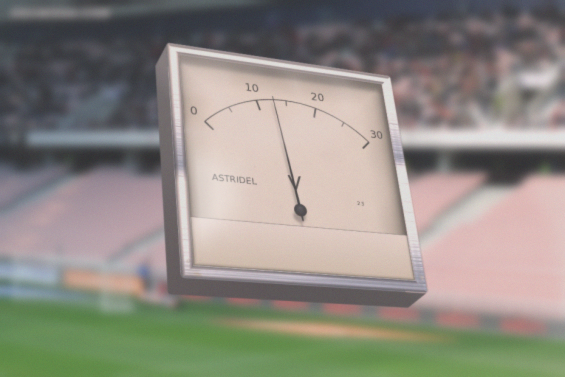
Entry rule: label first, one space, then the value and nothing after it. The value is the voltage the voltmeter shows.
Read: 12.5 V
